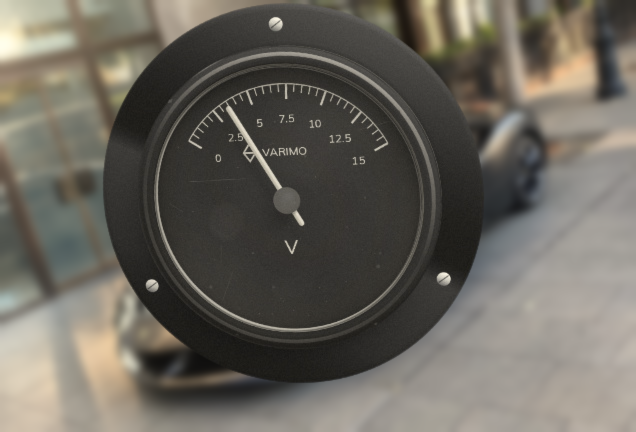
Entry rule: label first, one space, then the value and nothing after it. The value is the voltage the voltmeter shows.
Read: 3.5 V
